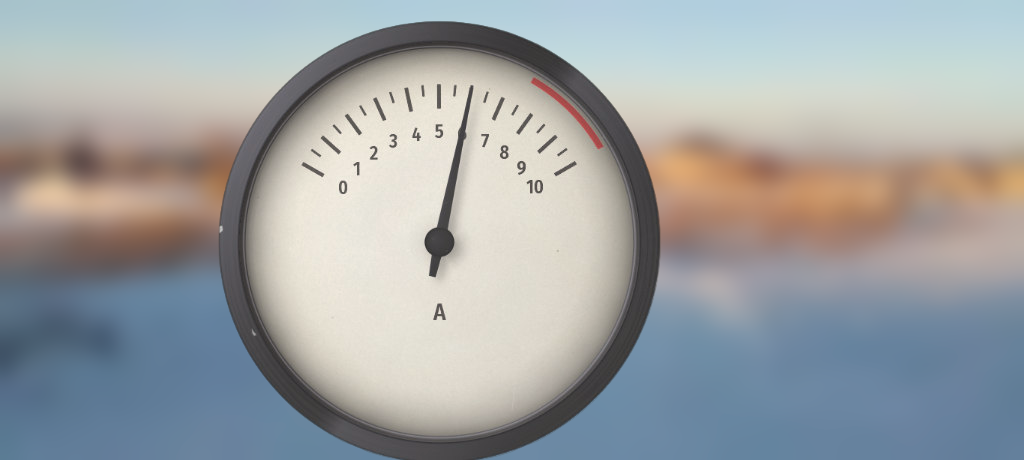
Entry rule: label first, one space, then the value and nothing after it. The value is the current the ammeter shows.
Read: 6 A
